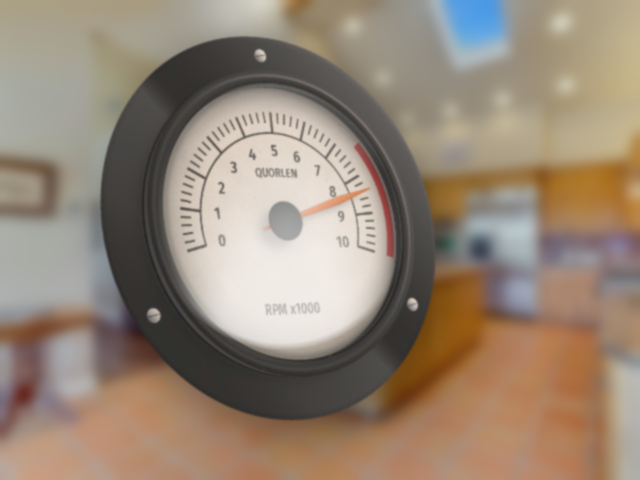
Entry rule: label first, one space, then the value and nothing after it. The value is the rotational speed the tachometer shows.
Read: 8400 rpm
